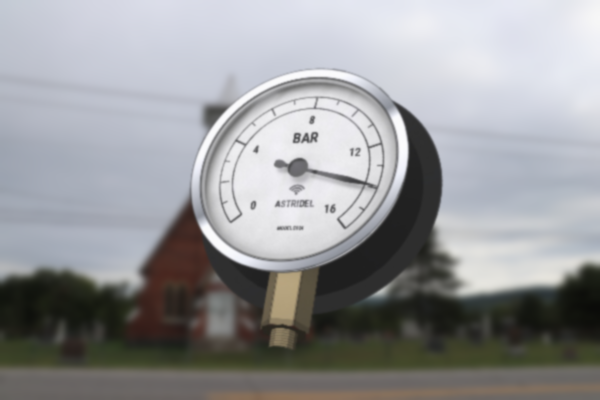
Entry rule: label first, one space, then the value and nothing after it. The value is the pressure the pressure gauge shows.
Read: 14 bar
